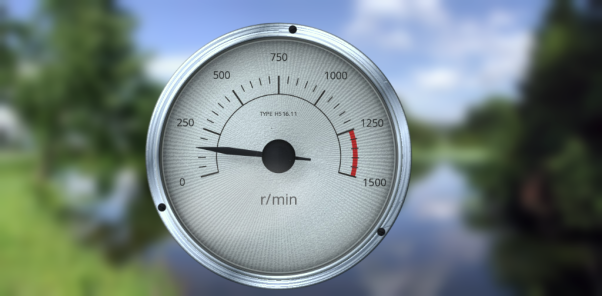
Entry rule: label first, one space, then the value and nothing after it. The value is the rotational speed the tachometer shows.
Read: 150 rpm
